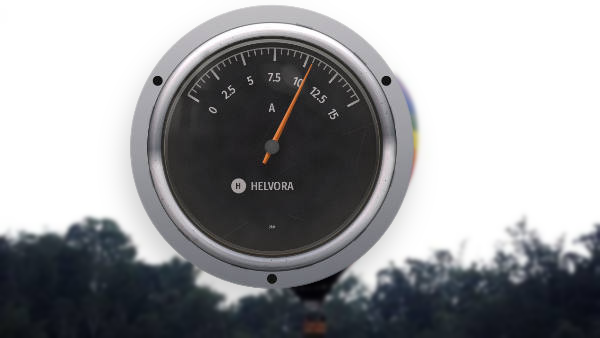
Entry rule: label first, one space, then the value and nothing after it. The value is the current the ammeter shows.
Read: 10.5 A
